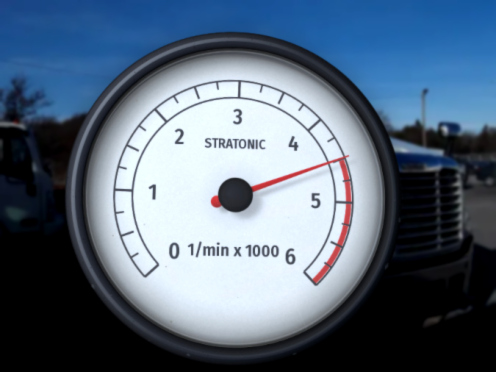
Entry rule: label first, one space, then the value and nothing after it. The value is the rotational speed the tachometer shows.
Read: 4500 rpm
